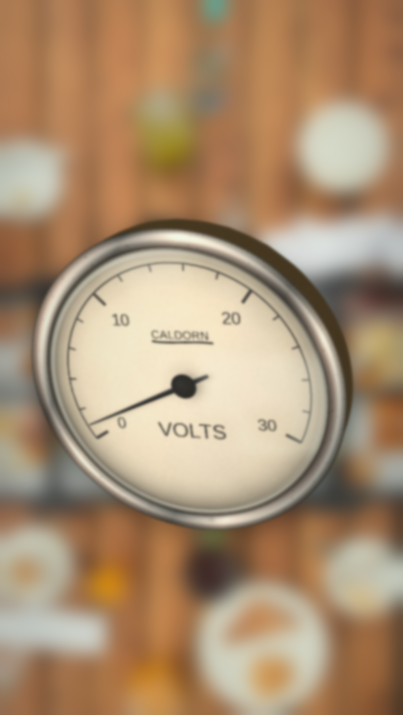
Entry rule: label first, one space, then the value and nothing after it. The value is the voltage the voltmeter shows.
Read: 1 V
